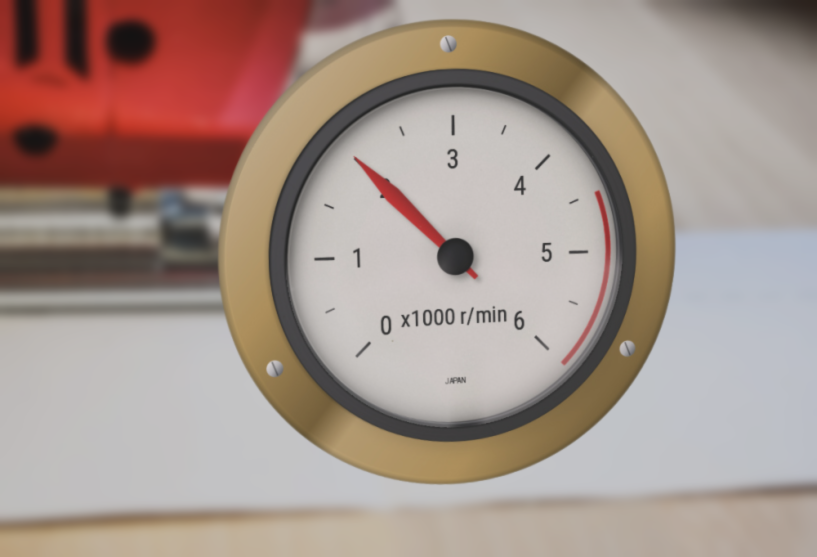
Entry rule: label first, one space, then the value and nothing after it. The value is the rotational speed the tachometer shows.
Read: 2000 rpm
